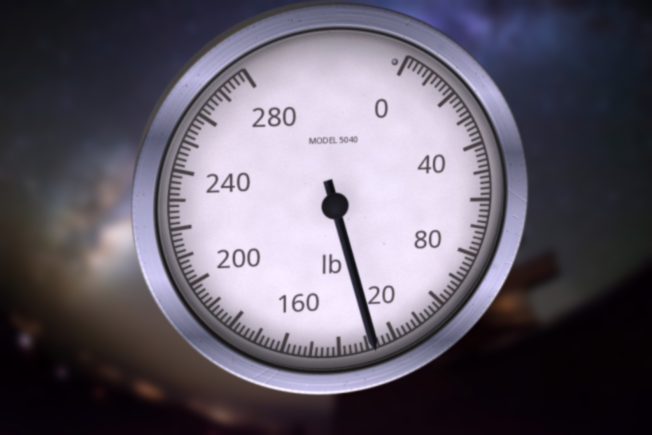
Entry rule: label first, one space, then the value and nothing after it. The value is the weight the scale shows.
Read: 128 lb
